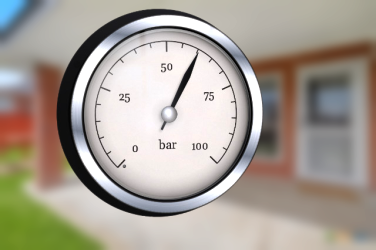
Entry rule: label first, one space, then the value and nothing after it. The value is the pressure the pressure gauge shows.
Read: 60 bar
